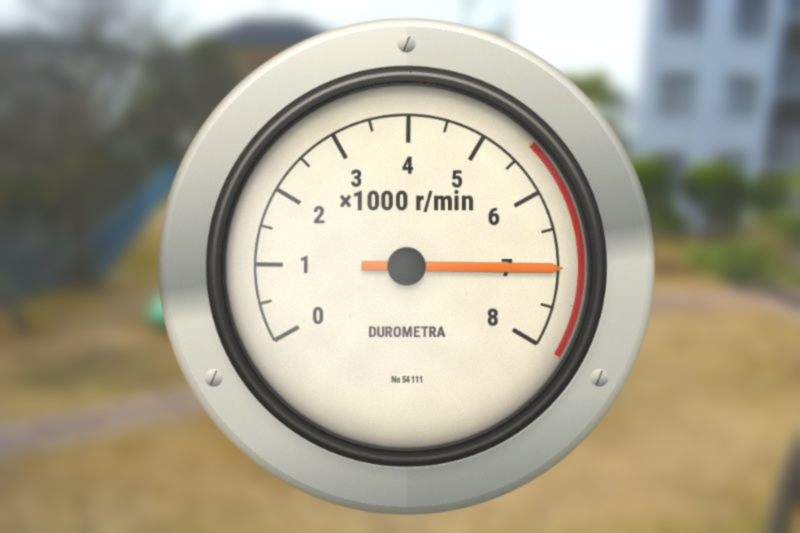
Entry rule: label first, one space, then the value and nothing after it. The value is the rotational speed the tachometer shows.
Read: 7000 rpm
